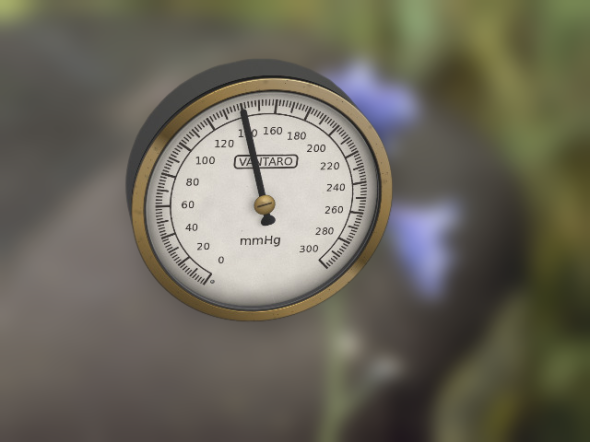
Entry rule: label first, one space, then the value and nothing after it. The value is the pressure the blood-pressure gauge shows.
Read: 140 mmHg
